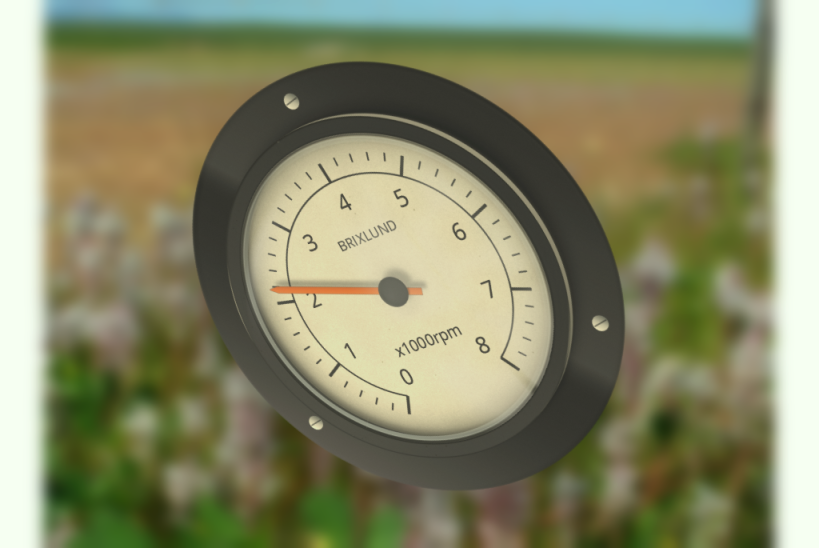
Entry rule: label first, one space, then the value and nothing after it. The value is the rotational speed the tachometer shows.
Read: 2200 rpm
